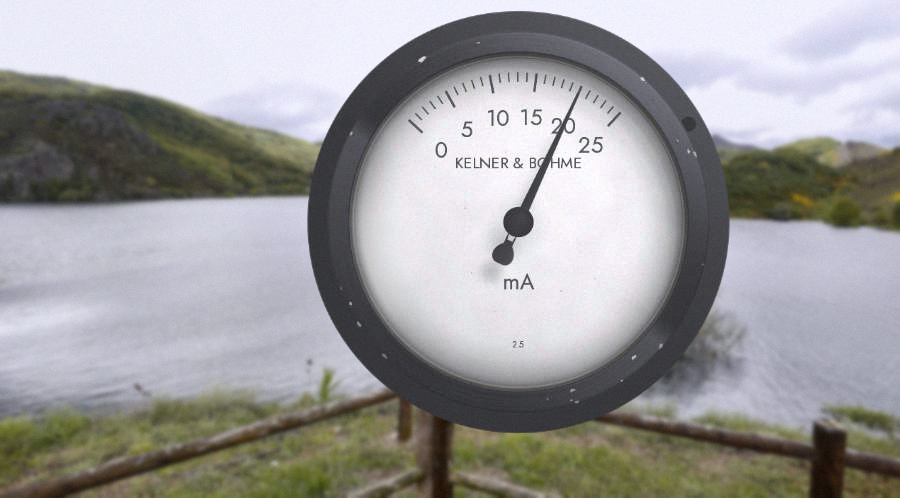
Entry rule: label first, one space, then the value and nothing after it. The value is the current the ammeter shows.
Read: 20 mA
